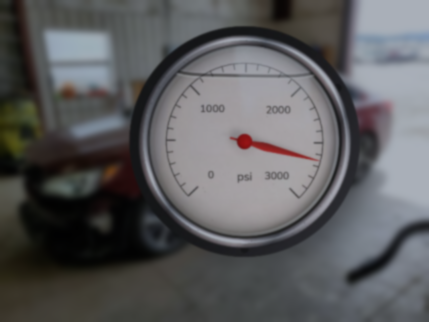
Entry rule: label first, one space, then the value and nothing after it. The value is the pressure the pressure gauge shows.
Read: 2650 psi
